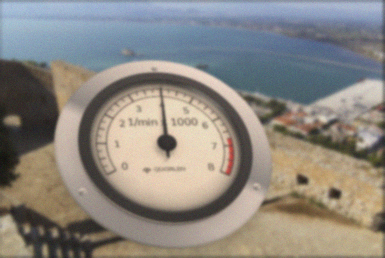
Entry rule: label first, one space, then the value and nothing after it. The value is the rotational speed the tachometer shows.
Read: 4000 rpm
